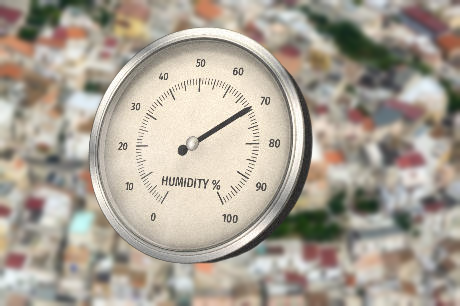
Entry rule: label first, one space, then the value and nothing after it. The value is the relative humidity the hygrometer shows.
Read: 70 %
